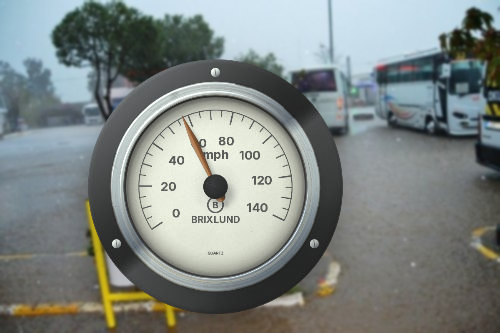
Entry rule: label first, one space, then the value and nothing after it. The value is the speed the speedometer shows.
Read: 57.5 mph
